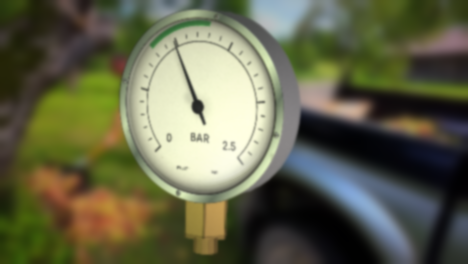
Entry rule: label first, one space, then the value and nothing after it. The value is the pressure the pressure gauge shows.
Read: 1 bar
